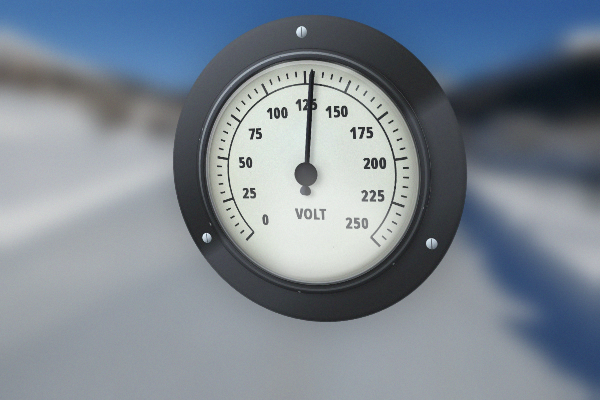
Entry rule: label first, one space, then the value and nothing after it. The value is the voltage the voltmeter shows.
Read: 130 V
